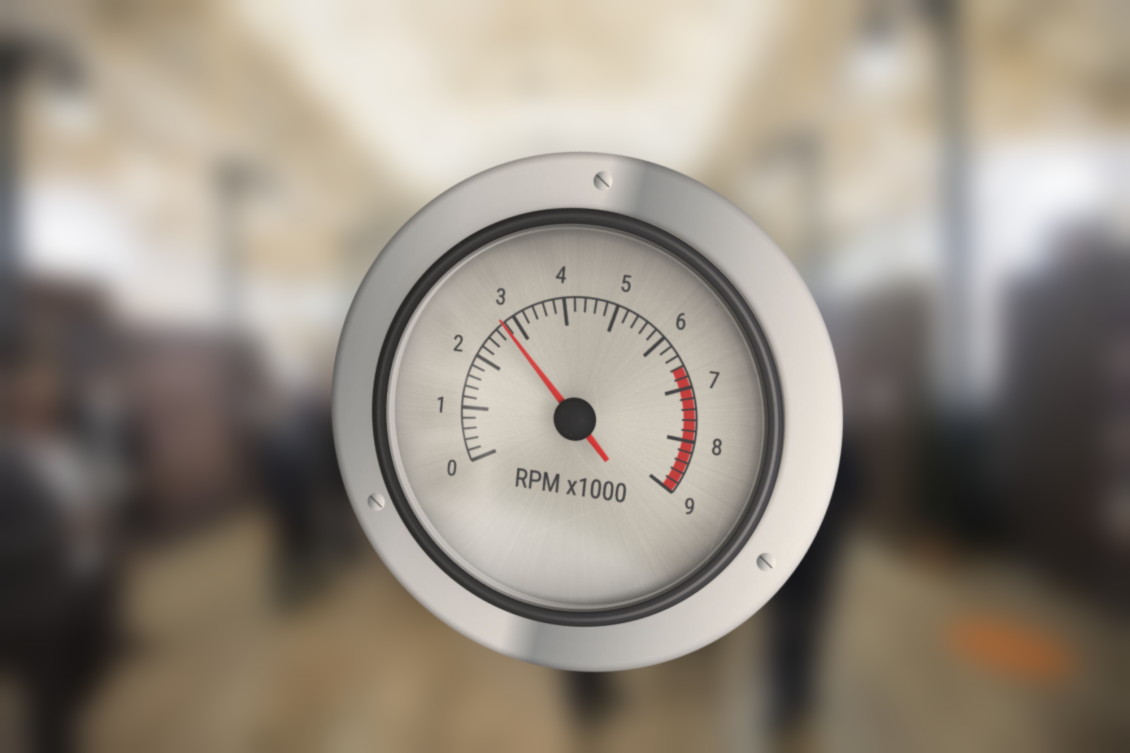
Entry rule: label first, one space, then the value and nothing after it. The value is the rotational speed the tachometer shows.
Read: 2800 rpm
